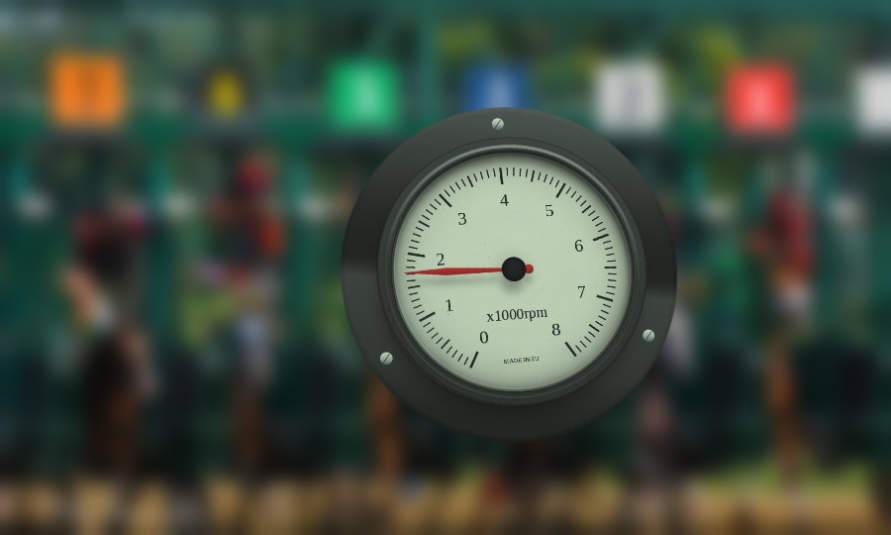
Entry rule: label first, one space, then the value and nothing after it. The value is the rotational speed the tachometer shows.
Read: 1700 rpm
